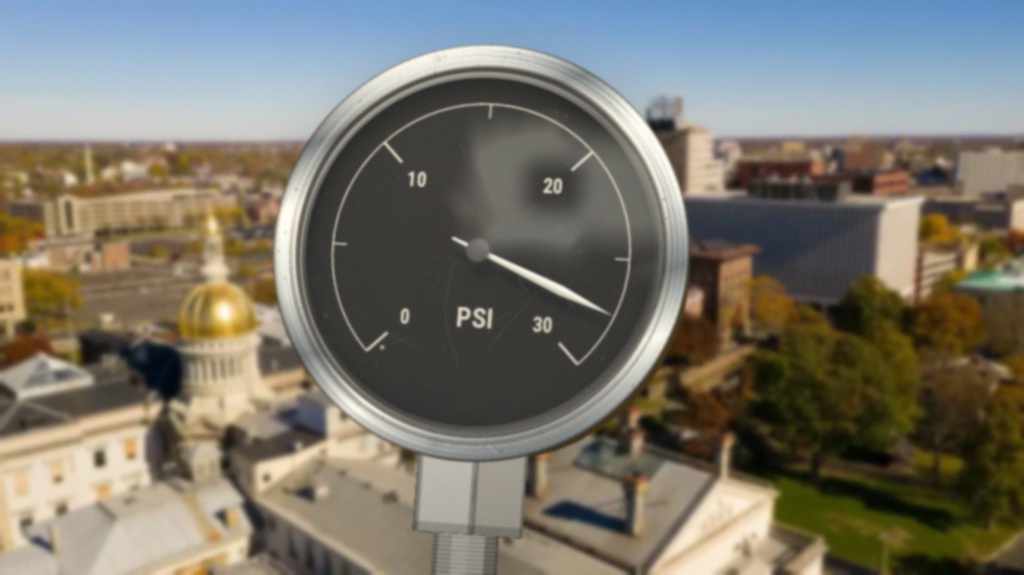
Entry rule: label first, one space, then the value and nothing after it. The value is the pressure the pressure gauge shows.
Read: 27.5 psi
